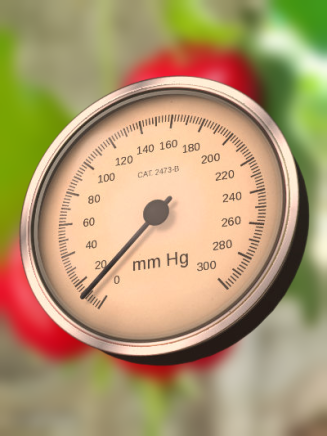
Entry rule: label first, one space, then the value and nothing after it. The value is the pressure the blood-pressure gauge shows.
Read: 10 mmHg
